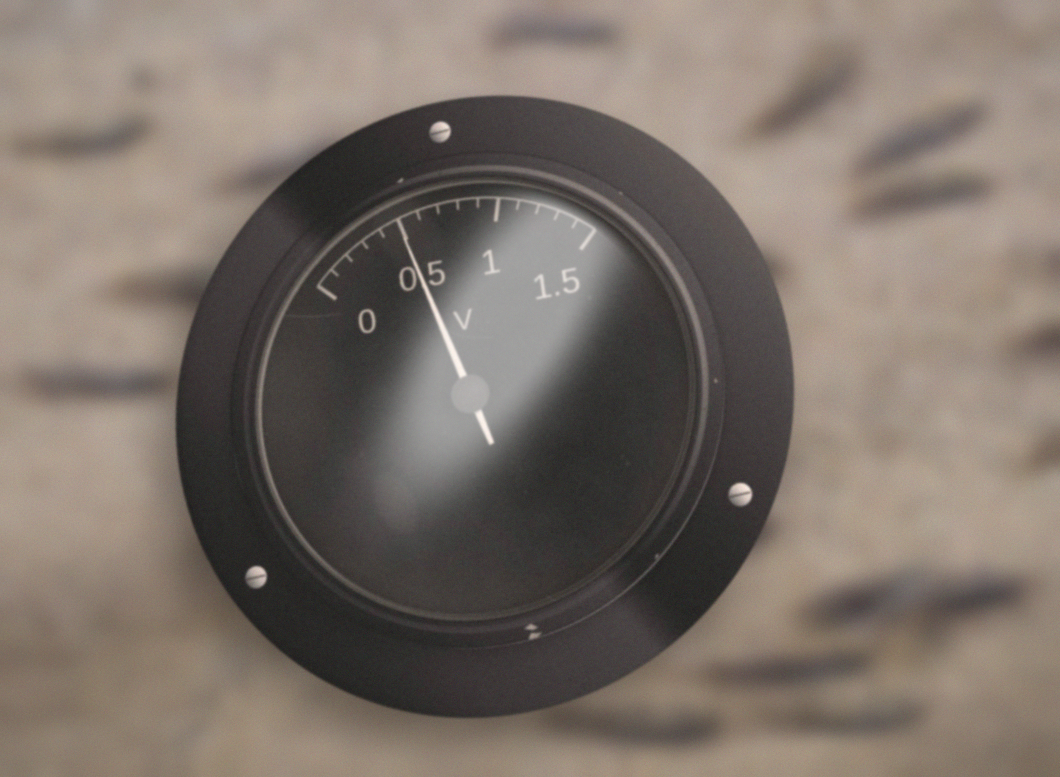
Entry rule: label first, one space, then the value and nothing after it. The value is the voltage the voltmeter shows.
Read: 0.5 V
